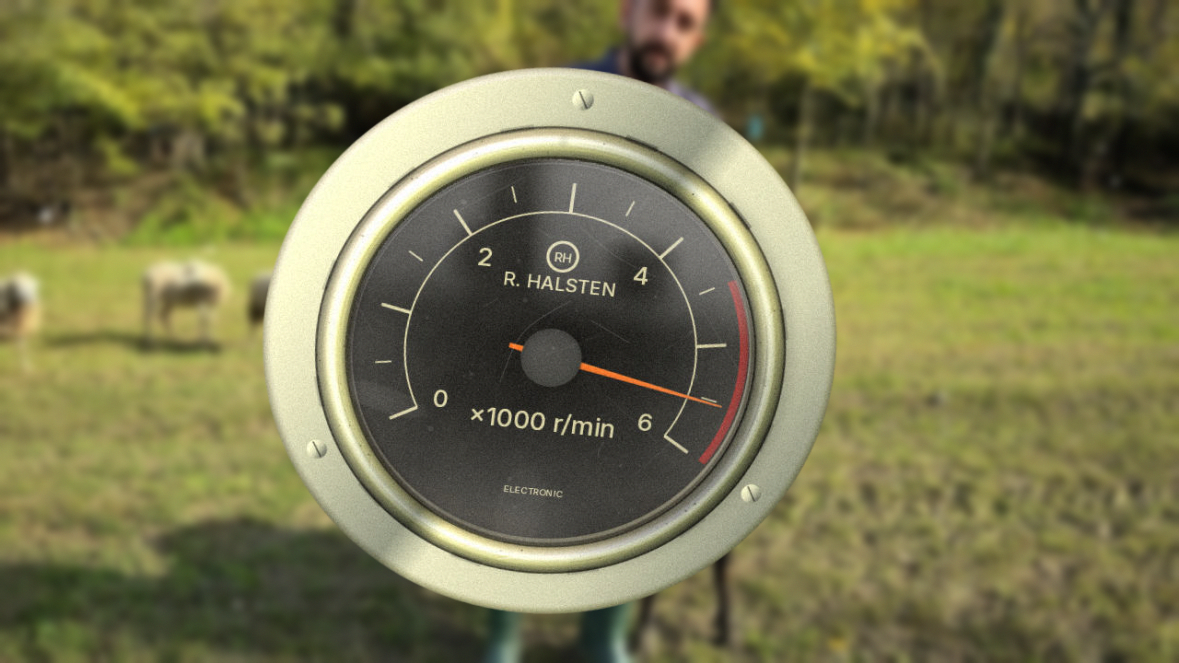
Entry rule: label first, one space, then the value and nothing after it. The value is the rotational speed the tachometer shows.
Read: 5500 rpm
